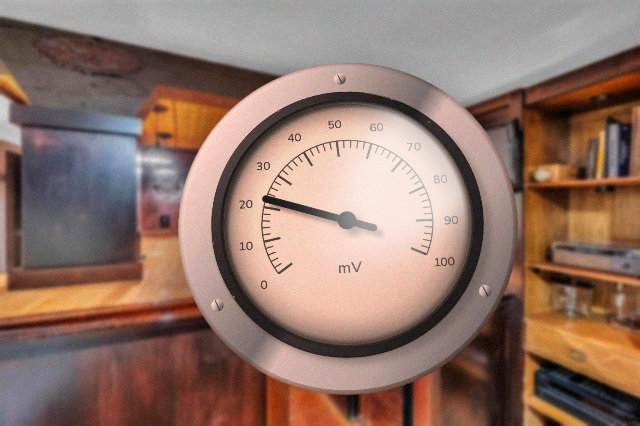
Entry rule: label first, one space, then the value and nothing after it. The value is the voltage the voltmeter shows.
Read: 22 mV
